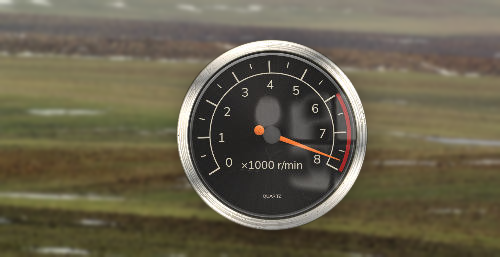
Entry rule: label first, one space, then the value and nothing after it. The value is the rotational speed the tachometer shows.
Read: 7750 rpm
